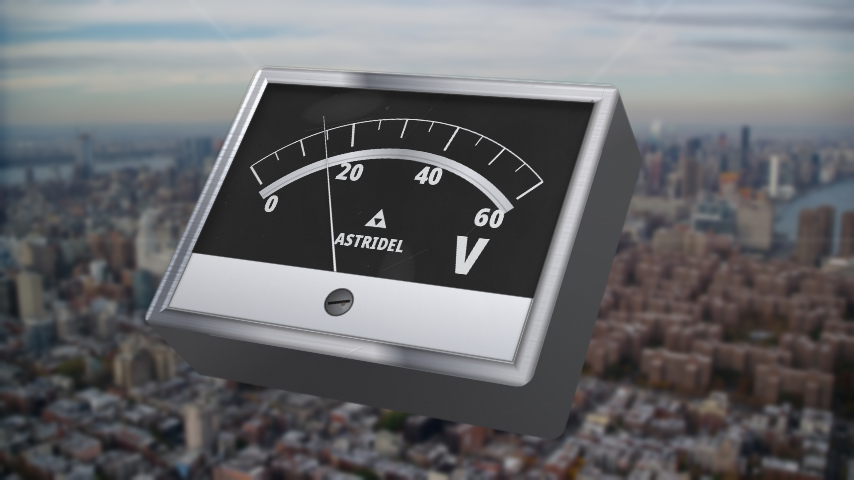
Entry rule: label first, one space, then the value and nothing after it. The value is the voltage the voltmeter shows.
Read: 15 V
